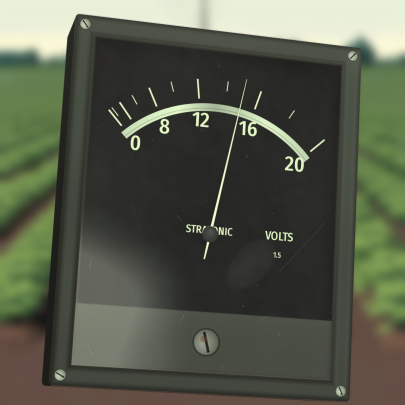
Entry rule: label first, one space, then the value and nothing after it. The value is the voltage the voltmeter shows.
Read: 15 V
